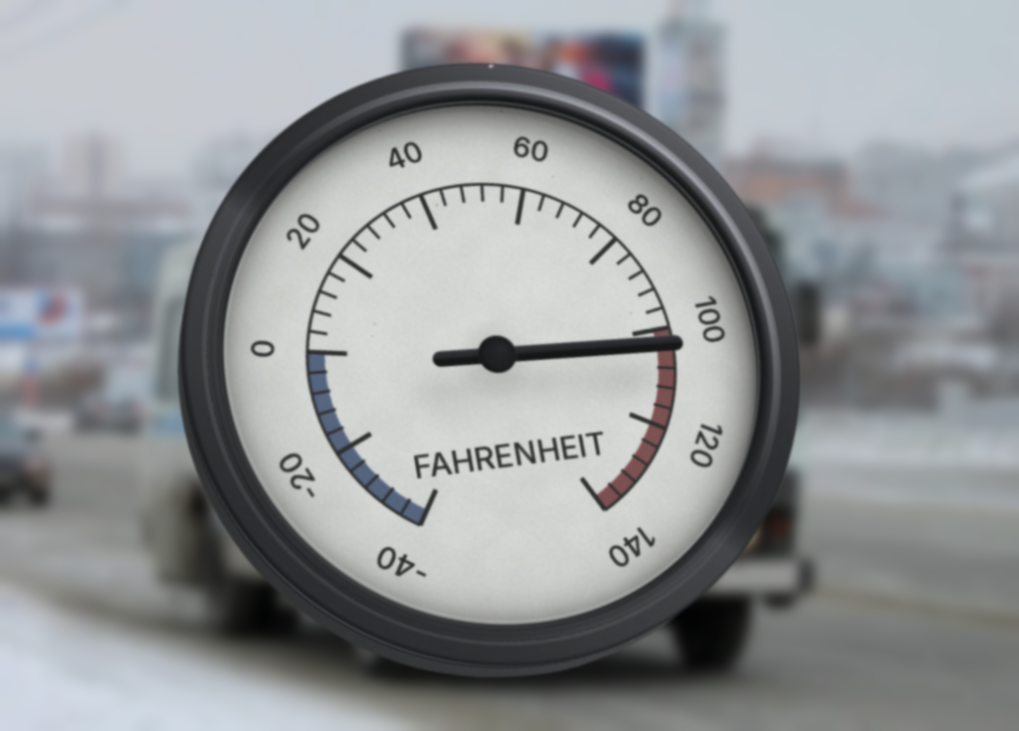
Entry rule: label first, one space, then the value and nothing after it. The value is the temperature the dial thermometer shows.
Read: 104 °F
